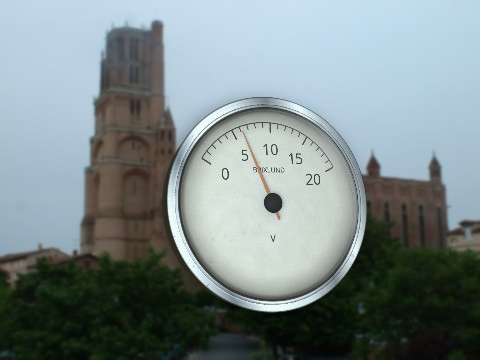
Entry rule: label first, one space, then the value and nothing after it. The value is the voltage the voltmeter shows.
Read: 6 V
